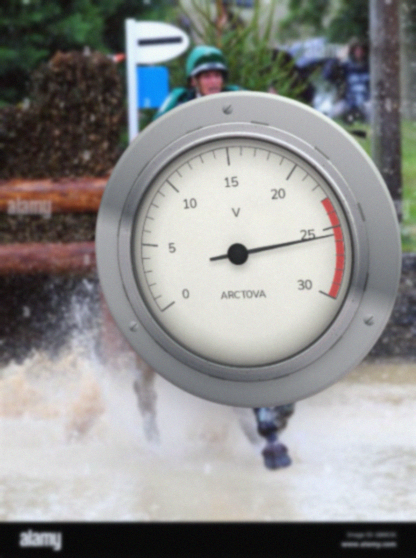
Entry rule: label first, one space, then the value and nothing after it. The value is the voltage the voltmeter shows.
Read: 25.5 V
